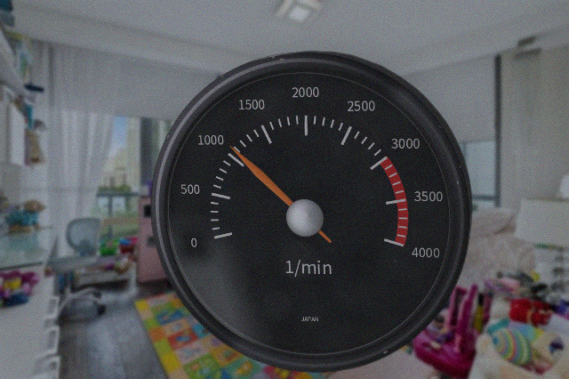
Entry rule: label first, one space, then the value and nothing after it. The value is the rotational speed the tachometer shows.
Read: 1100 rpm
